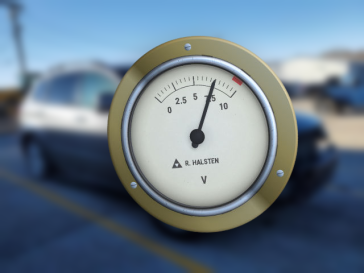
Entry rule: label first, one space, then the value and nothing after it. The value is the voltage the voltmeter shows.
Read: 7.5 V
